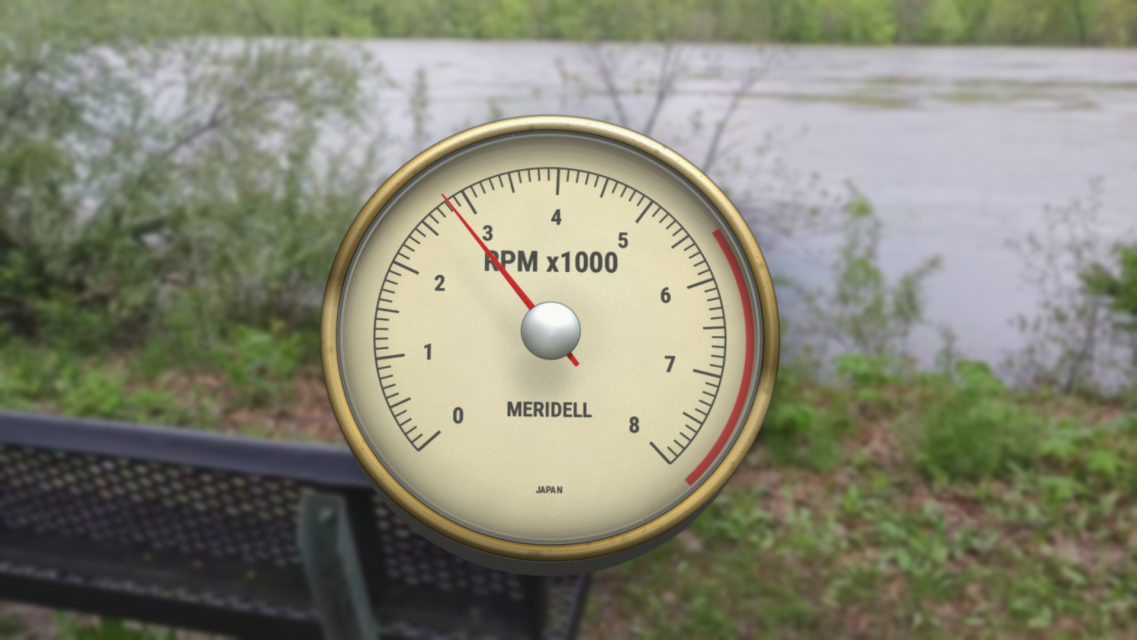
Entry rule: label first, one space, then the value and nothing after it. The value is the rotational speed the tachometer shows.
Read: 2800 rpm
